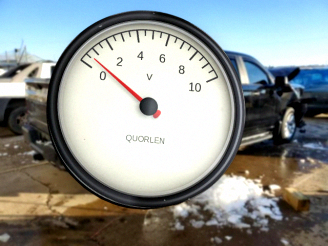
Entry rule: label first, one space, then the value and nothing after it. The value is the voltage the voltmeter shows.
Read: 0.5 V
